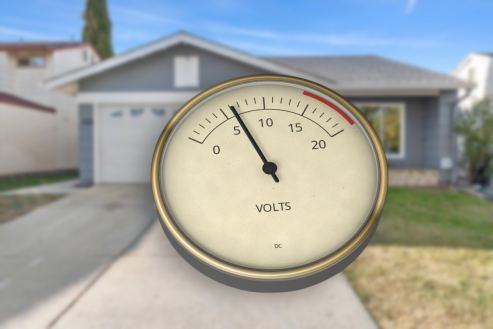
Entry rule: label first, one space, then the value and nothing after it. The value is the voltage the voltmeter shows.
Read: 6 V
